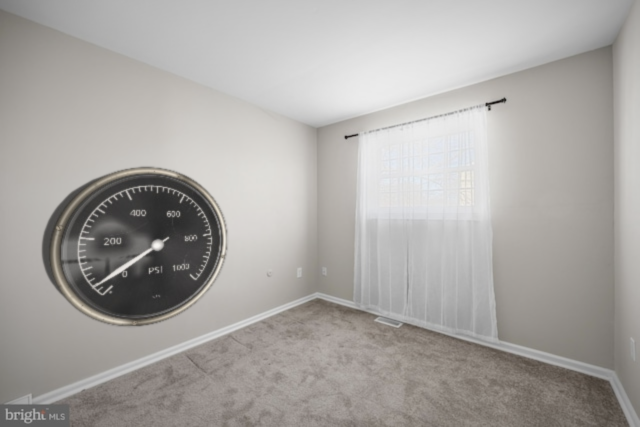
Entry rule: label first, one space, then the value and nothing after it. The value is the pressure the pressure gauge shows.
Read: 40 psi
